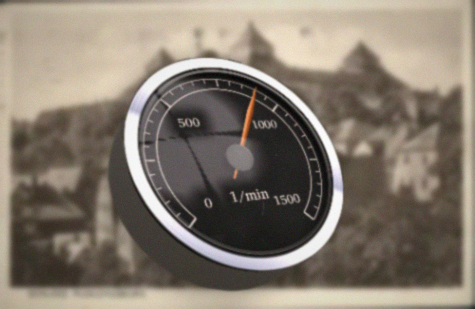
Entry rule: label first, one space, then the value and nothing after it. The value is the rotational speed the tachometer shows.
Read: 900 rpm
